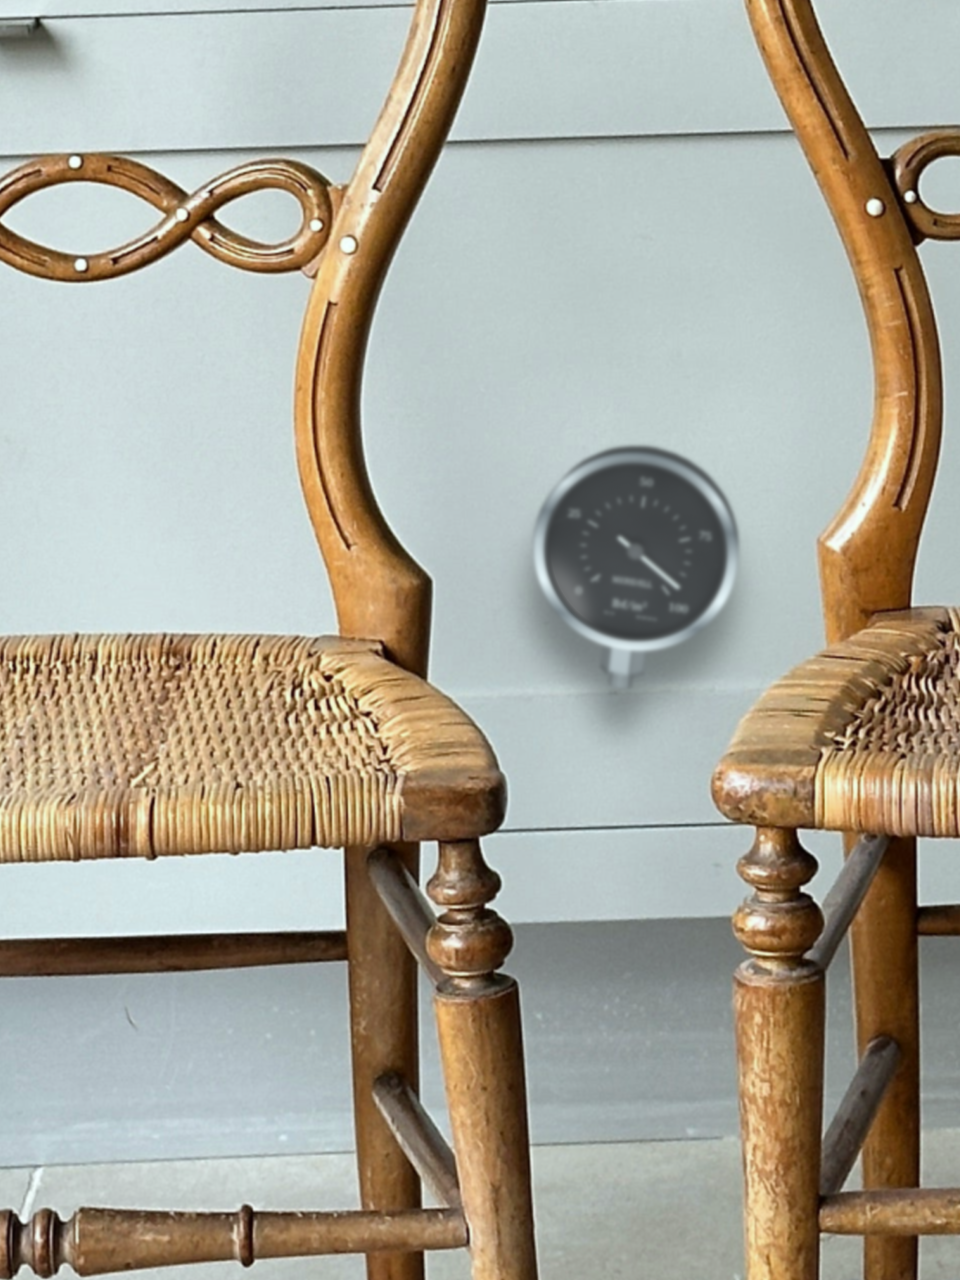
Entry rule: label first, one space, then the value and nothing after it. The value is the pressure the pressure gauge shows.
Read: 95 psi
